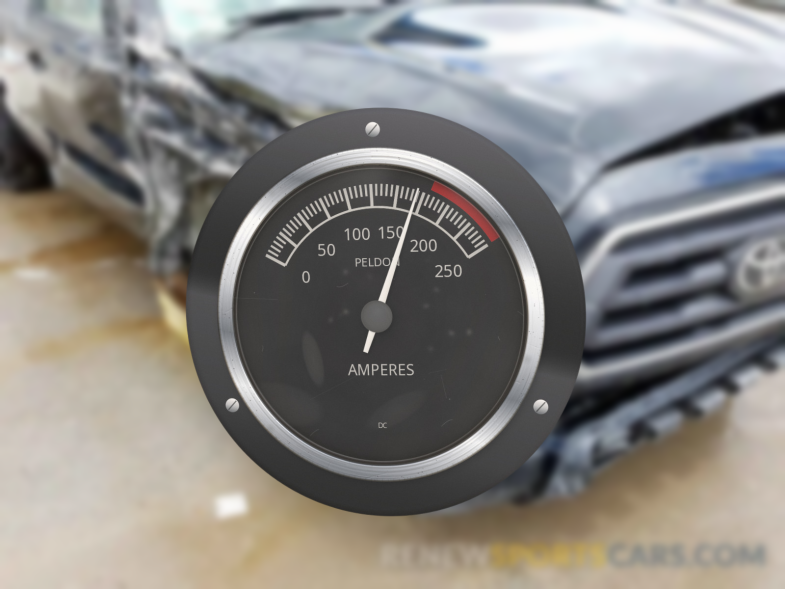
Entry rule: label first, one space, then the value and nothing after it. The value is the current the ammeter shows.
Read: 170 A
